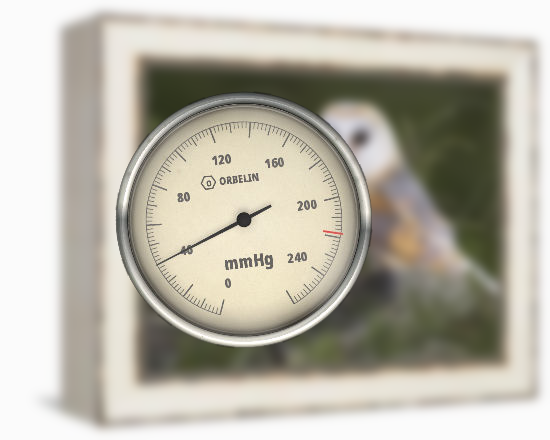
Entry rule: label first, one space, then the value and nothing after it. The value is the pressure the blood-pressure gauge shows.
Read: 40 mmHg
